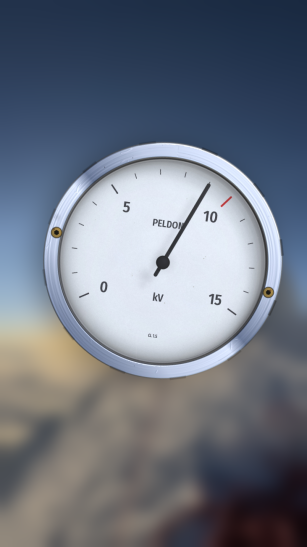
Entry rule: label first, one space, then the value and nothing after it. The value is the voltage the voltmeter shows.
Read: 9 kV
